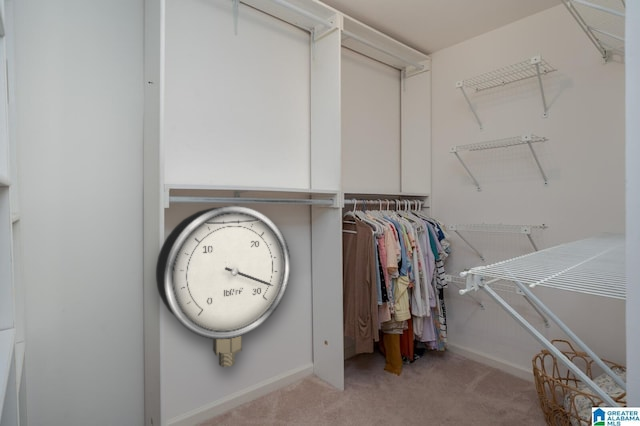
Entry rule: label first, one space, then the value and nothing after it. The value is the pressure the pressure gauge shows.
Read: 28 psi
